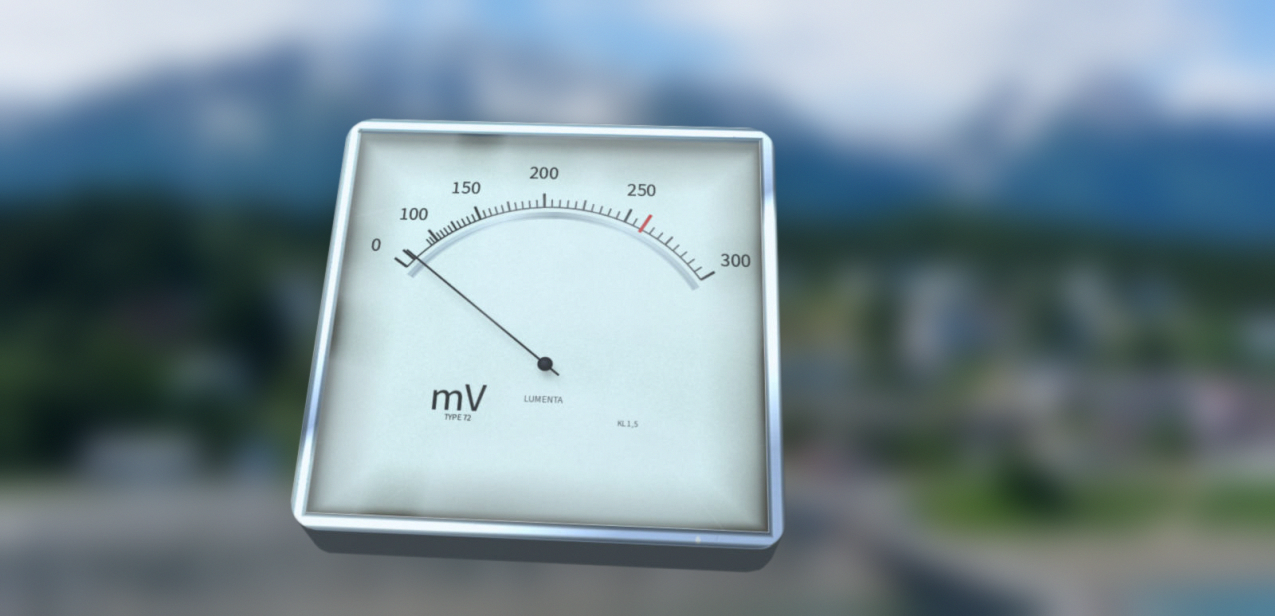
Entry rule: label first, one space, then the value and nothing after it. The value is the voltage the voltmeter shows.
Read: 50 mV
